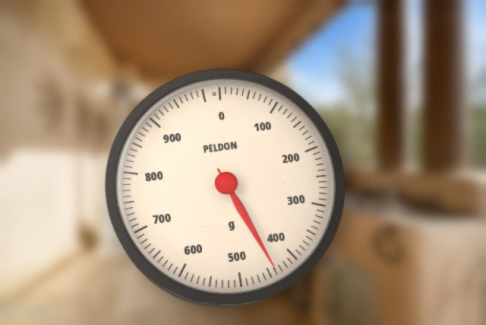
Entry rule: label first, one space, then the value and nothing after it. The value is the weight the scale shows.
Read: 440 g
